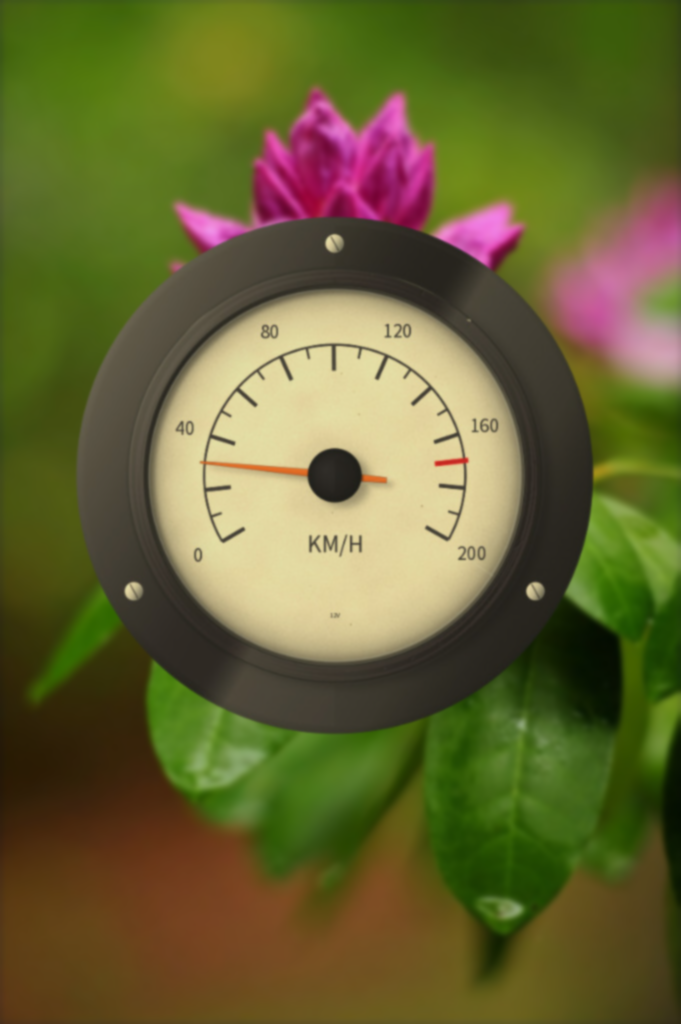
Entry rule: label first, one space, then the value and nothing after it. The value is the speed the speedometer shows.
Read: 30 km/h
